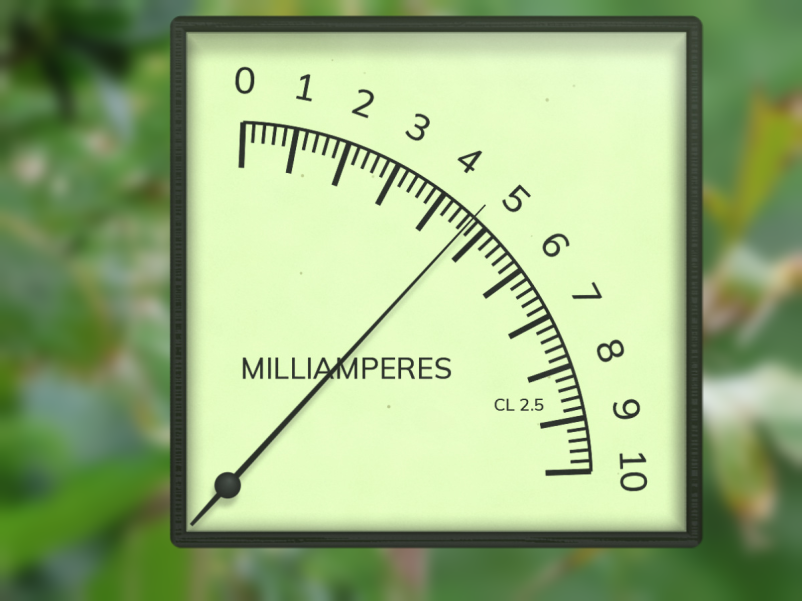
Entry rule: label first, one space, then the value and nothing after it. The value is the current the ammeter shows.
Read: 4.7 mA
